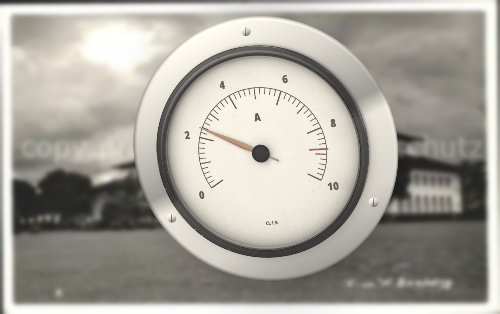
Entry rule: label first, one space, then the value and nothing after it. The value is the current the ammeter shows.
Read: 2.4 A
